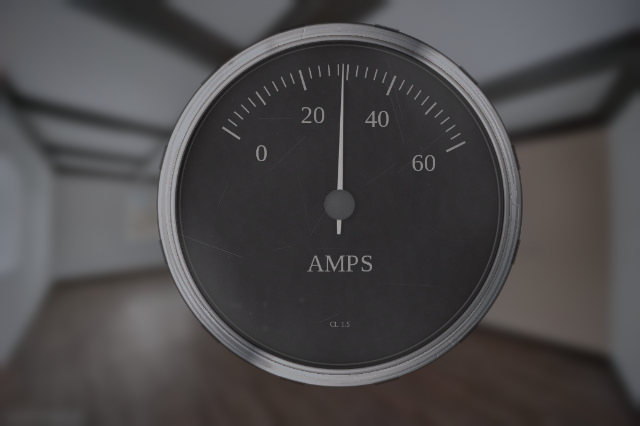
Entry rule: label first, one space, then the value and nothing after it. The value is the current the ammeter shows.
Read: 29 A
